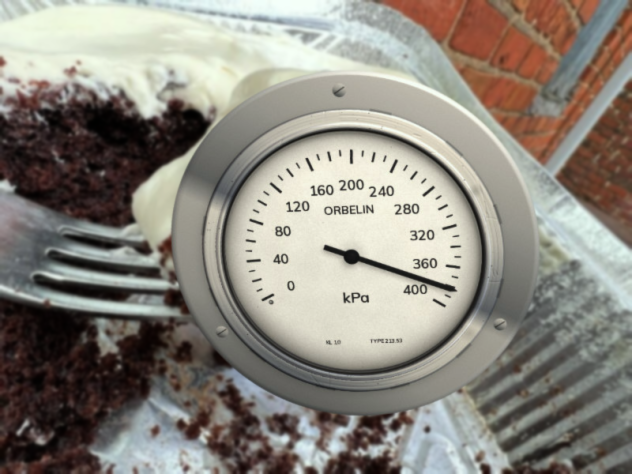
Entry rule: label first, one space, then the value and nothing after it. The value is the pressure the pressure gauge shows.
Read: 380 kPa
